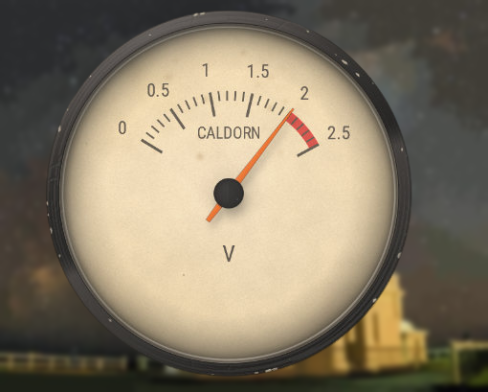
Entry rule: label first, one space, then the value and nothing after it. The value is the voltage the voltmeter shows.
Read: 2 V
